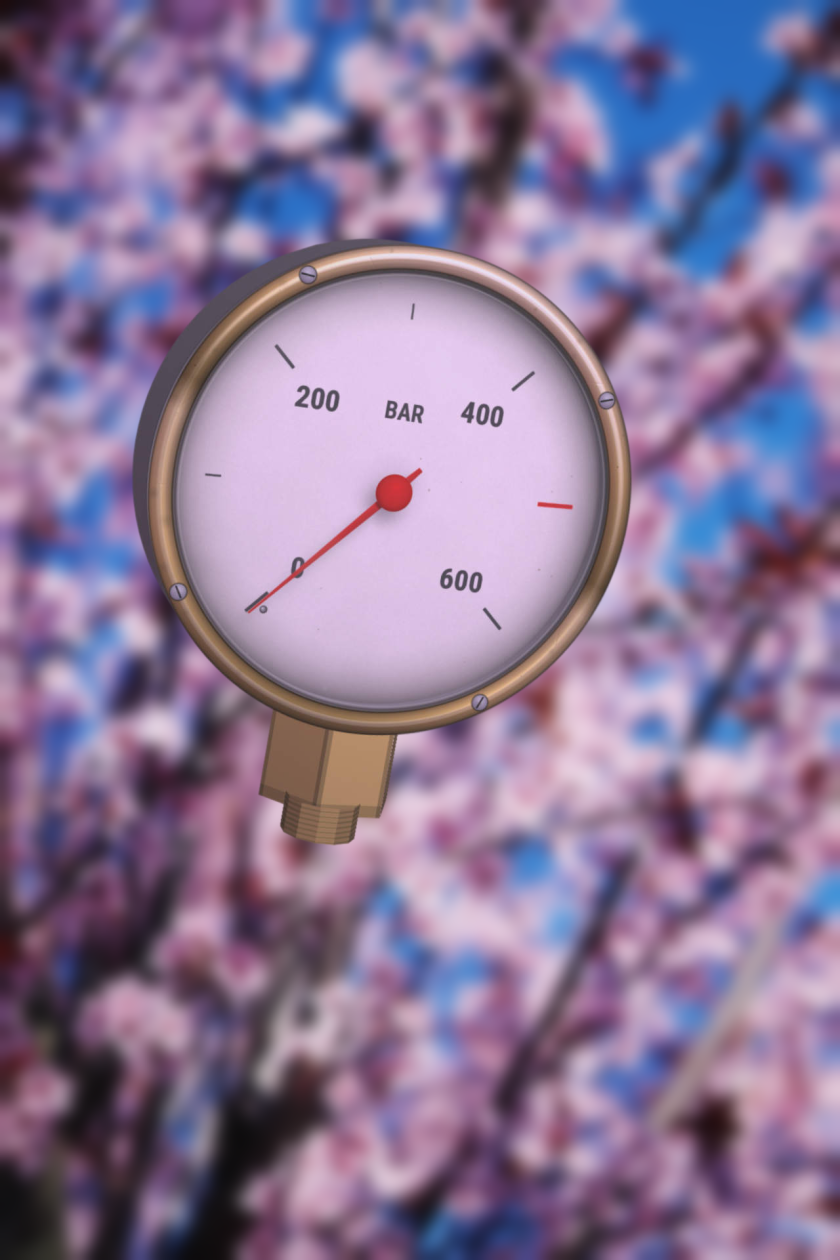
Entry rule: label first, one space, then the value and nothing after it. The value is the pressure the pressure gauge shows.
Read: 0 bar
